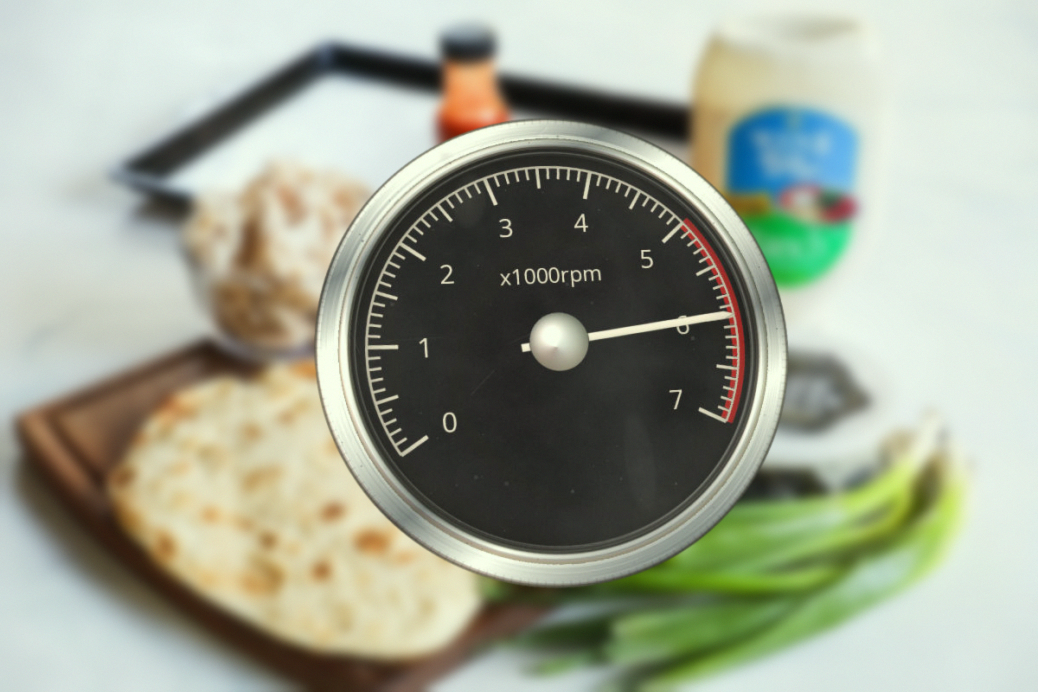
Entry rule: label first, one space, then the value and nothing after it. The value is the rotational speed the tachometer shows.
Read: 6000 rpm
